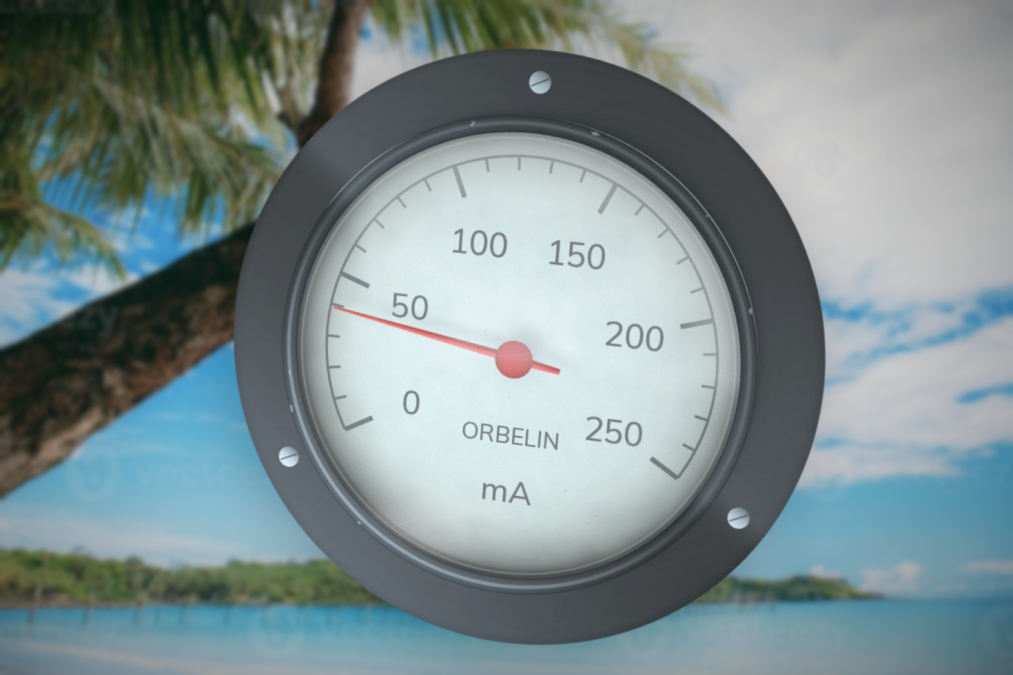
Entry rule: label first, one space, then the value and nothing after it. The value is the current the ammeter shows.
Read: 40 mA
